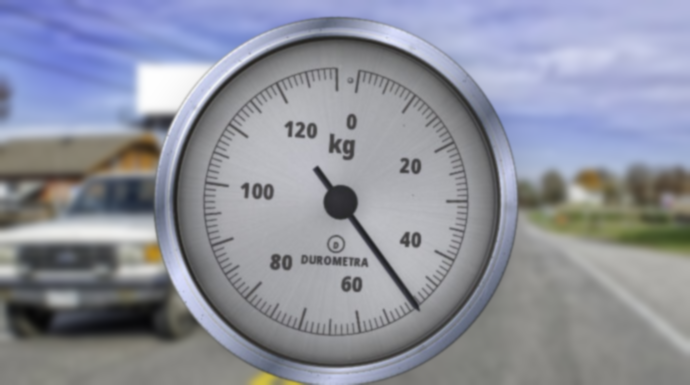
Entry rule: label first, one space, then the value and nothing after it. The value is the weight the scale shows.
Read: 50 kg
